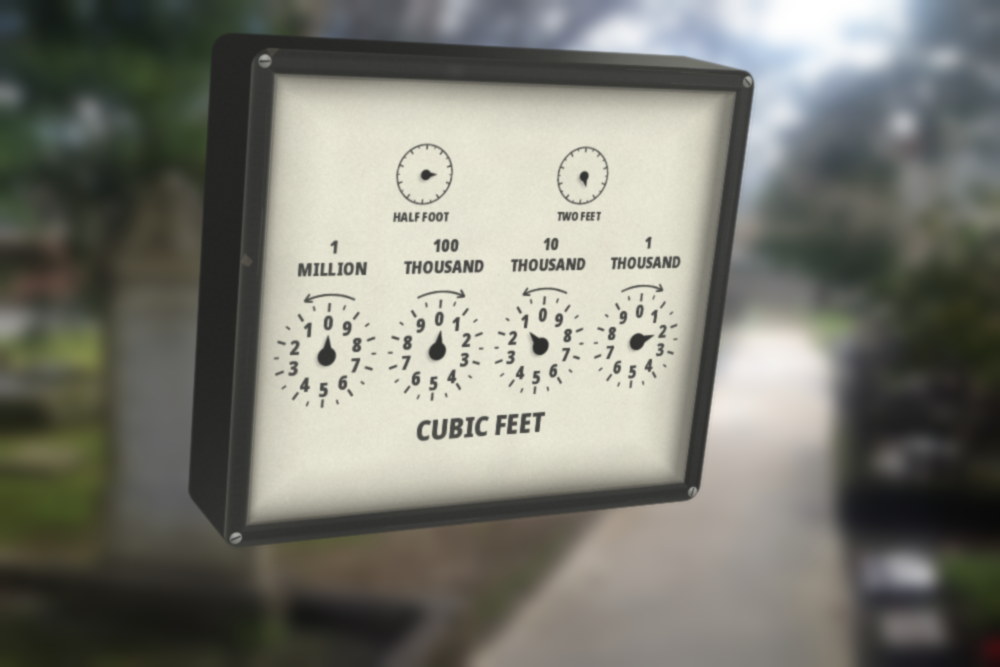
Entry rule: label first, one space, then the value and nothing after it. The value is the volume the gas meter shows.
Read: 1200 ft³
